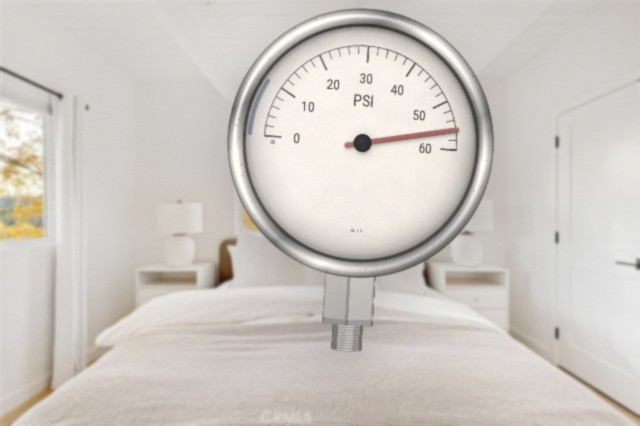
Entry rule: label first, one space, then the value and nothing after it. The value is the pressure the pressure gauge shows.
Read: 56 psi
